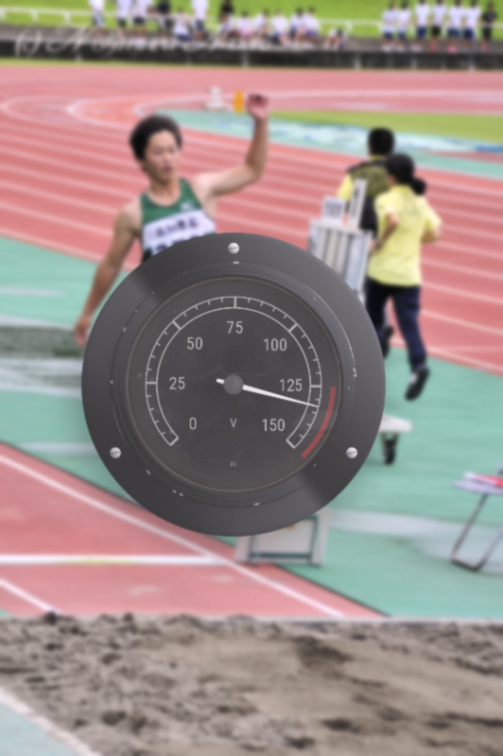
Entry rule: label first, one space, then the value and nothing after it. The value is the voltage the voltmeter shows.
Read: 132.5 V
